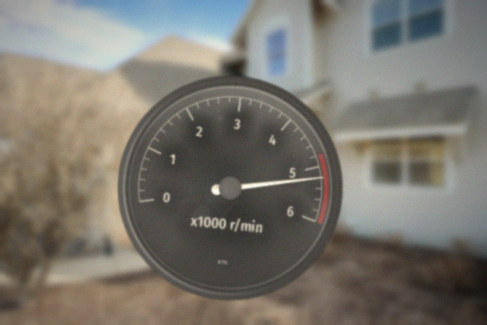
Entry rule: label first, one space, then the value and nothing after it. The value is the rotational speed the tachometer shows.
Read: 5200 rpm
